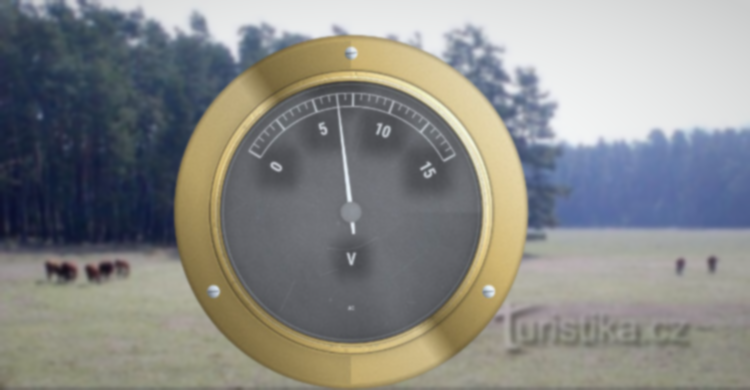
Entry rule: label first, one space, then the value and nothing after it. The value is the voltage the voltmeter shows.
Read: 6.5 V
